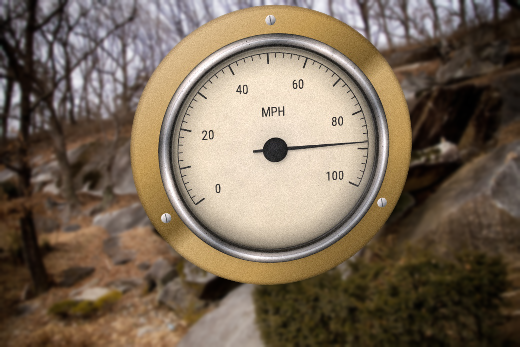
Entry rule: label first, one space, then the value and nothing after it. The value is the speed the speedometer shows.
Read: 88 mph
